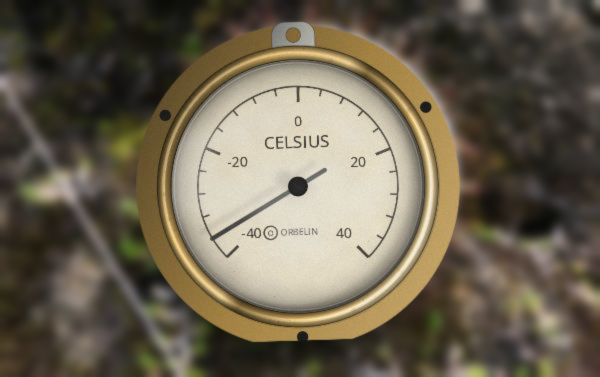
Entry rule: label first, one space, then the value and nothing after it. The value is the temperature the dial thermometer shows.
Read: -36 °C
